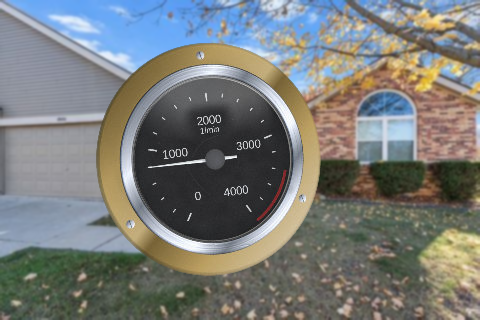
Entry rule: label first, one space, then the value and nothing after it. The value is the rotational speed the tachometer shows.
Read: 800 rpm
